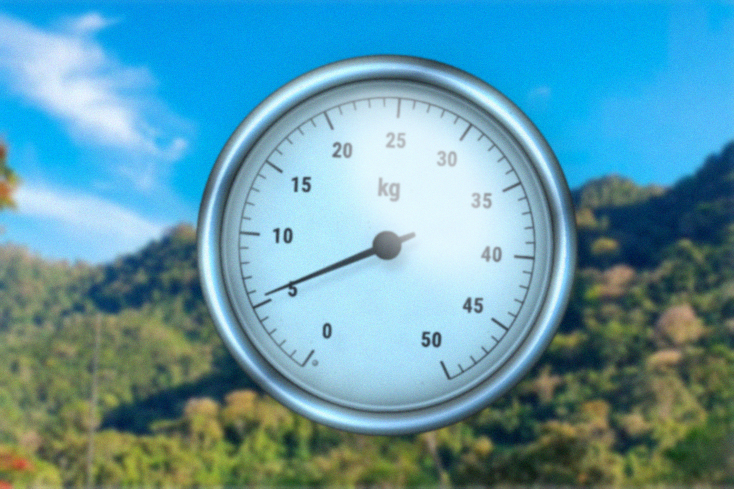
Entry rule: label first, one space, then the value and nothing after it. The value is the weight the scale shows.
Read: 5.5 kg
